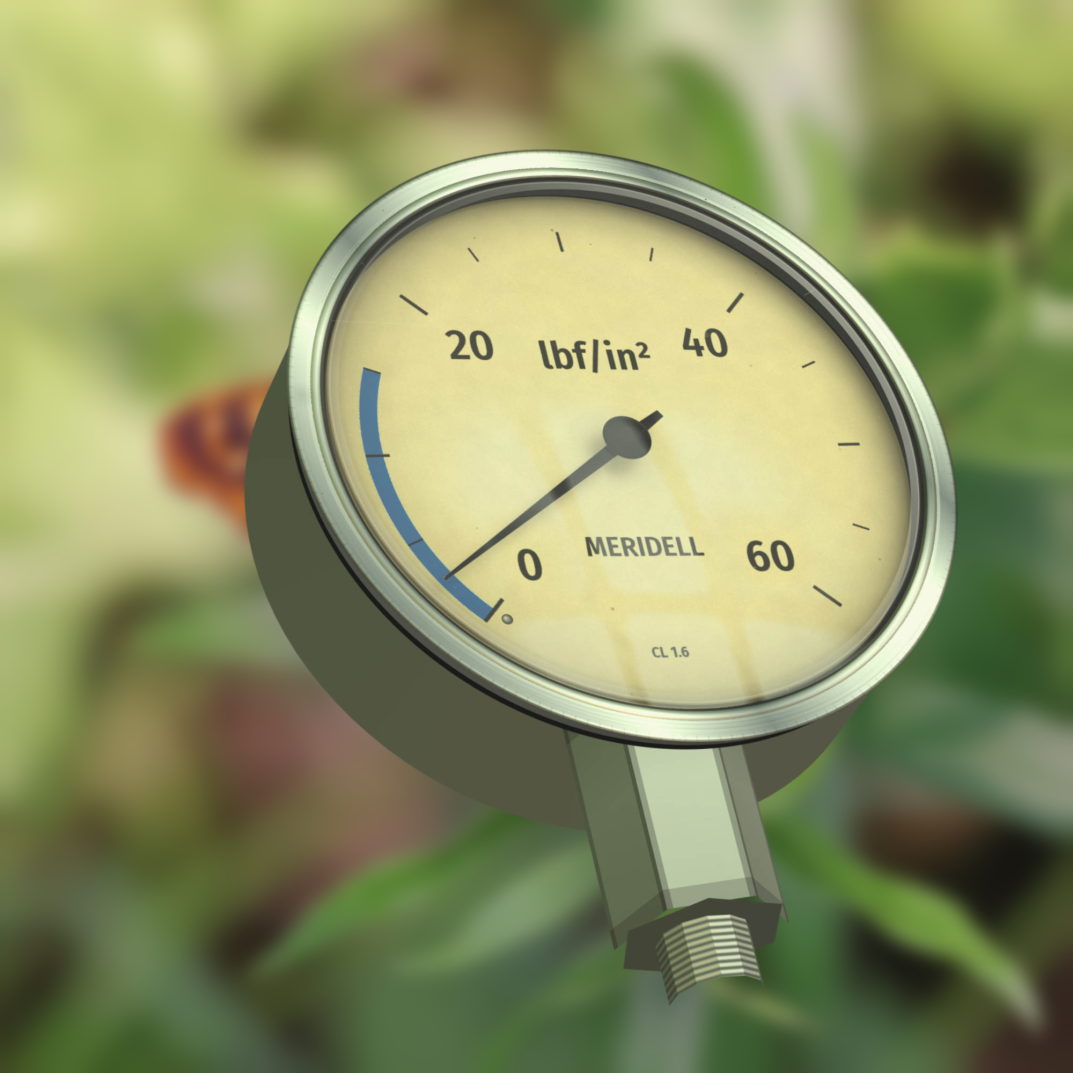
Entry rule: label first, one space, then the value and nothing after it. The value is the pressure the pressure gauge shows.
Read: 2.5 psi
